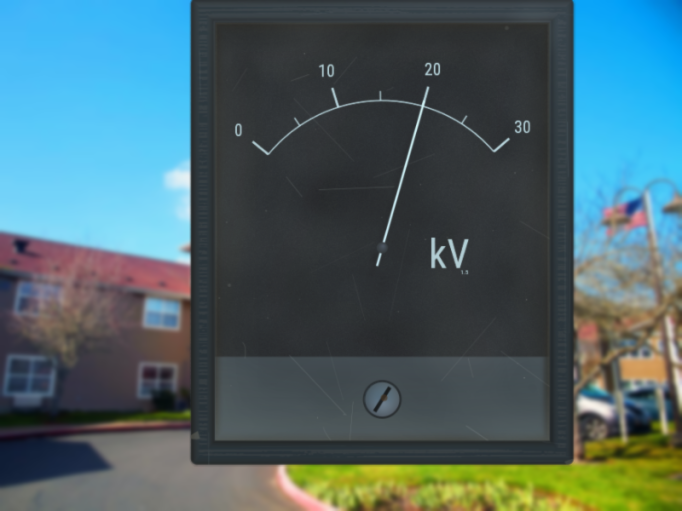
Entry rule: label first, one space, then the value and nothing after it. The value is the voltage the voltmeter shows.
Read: 20 kV
